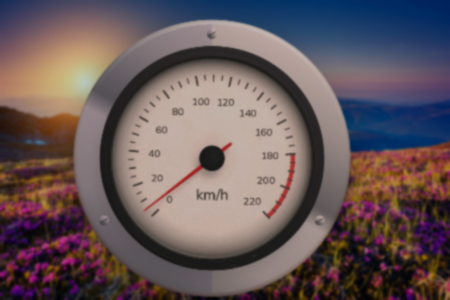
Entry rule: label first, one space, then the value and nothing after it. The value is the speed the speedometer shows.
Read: 5 km/h
